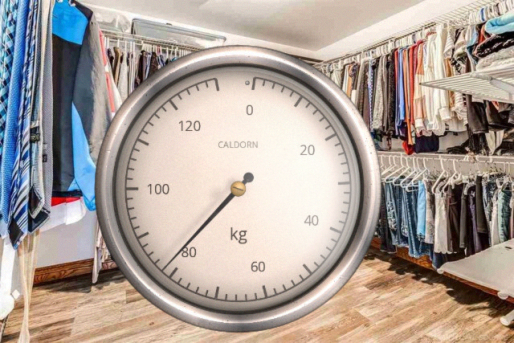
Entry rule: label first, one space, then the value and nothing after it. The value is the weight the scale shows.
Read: 82 kg
